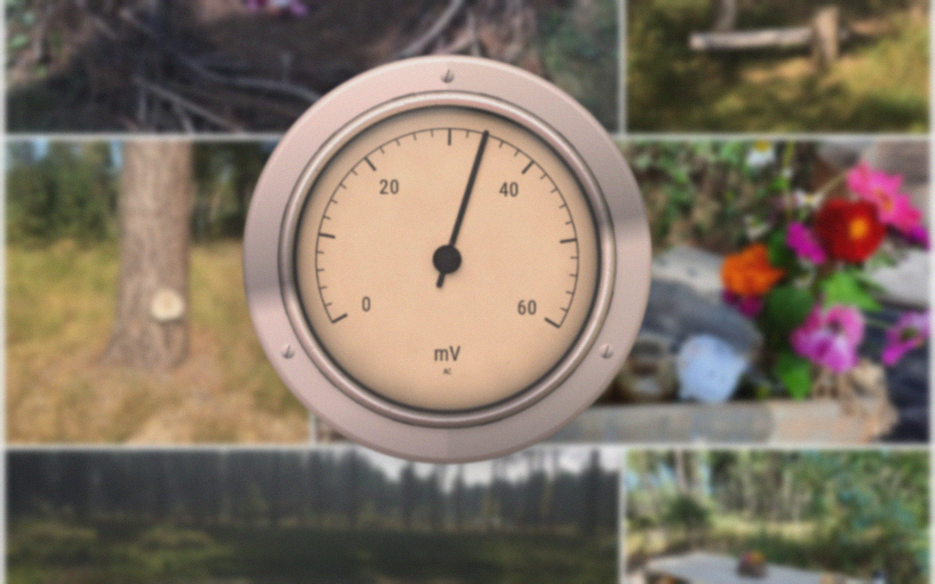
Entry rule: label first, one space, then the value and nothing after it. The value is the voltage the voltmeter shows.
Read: 34 mV
